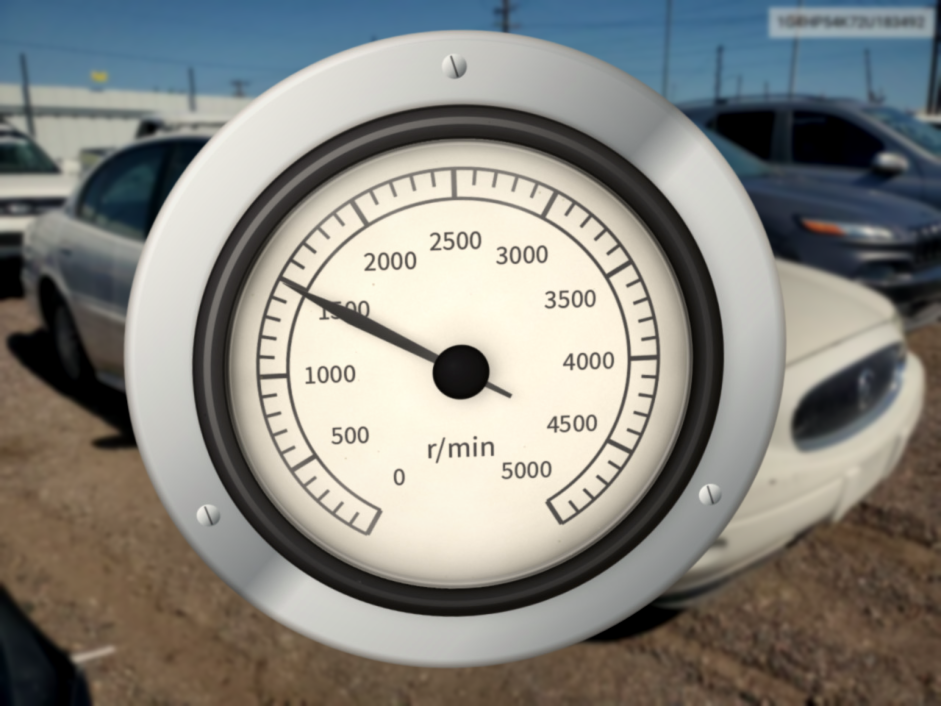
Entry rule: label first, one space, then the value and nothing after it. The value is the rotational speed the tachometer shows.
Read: 1500 rpm
